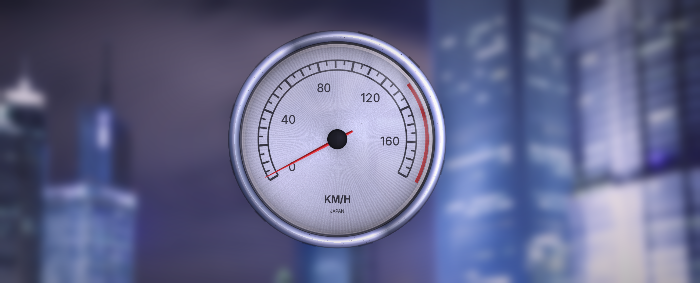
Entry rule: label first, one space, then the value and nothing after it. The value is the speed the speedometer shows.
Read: 2.5 km/h
